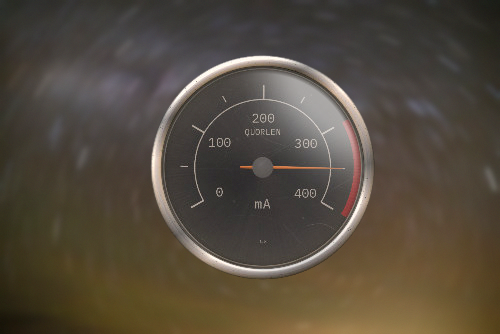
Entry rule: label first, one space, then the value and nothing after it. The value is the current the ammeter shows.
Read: 350 mA
